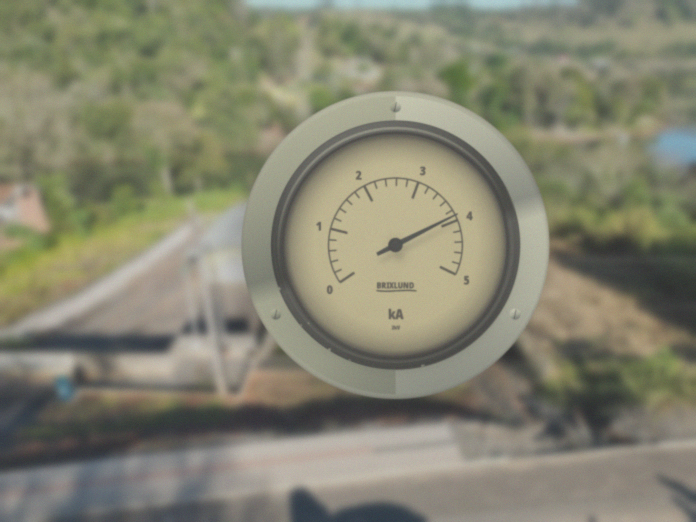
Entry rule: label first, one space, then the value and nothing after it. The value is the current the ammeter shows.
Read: 3.9 kA
